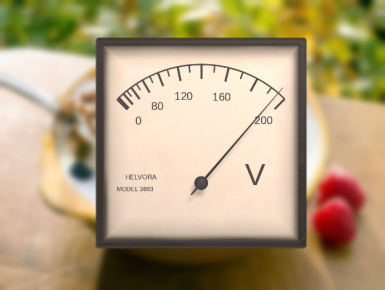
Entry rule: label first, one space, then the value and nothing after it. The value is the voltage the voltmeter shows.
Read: 195 V
